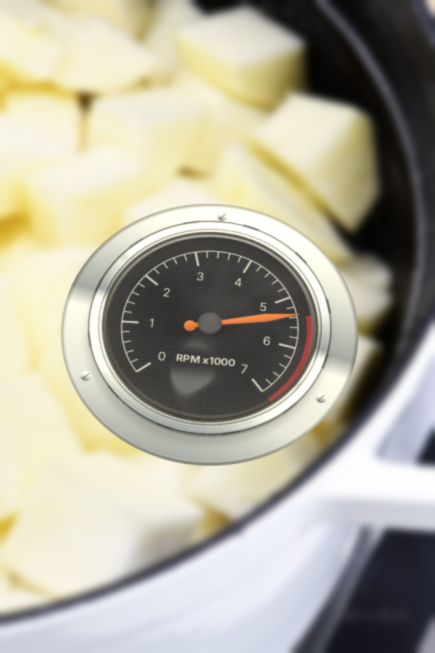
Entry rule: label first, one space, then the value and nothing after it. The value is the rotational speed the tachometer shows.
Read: 5400 rpm
